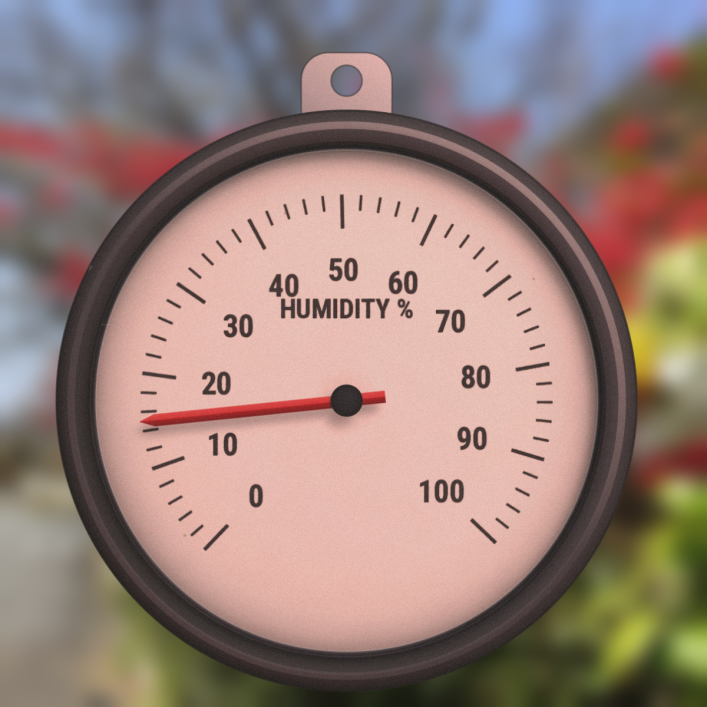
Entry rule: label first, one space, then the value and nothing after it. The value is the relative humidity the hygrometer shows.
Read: 15 %
